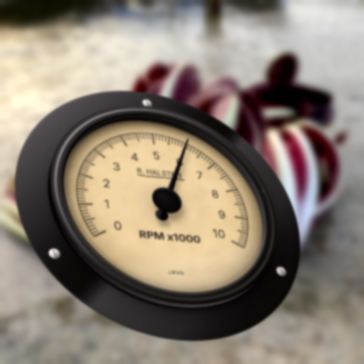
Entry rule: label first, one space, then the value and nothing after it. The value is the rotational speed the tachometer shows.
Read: 6000 rpm
